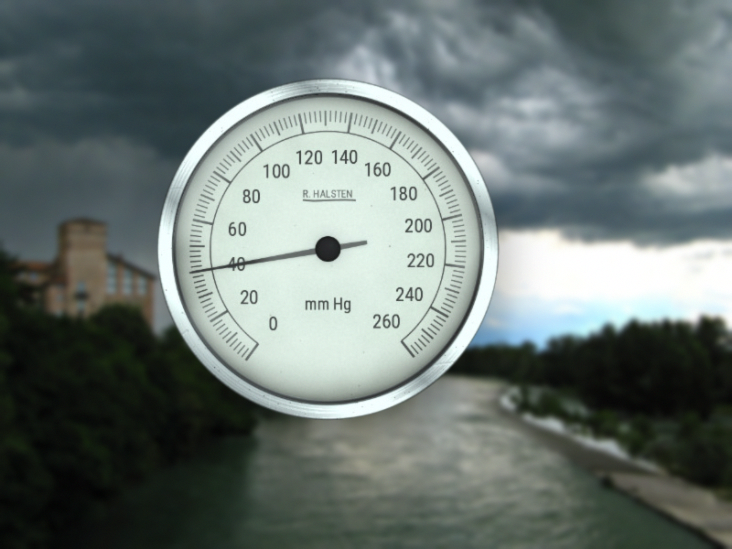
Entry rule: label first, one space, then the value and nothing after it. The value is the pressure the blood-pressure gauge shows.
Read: 40 mmHg
